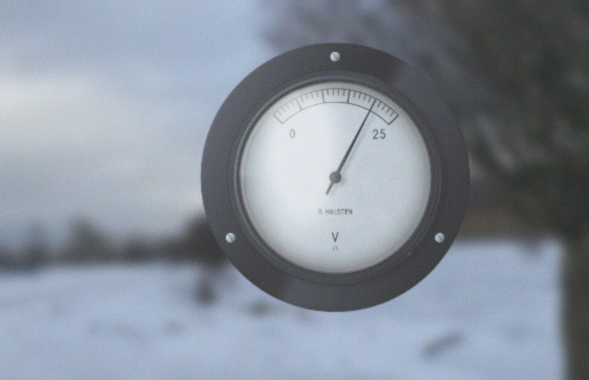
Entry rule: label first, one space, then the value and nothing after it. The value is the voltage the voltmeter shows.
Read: 20 V
